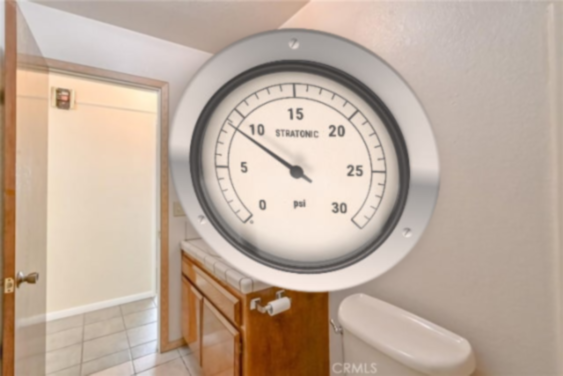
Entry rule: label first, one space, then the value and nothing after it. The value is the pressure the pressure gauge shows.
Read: 9 psi
